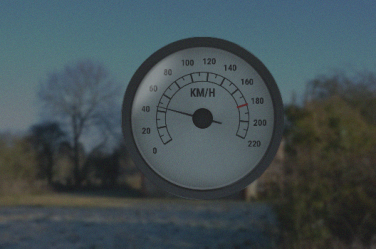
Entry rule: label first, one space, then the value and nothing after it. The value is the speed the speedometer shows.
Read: 45 km/h
